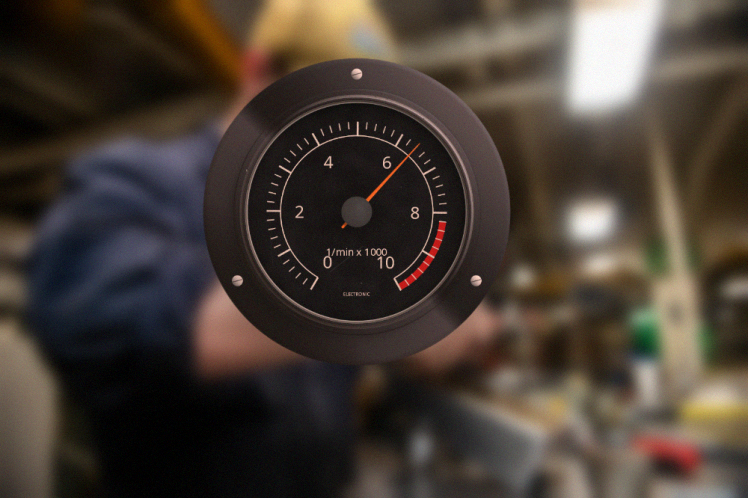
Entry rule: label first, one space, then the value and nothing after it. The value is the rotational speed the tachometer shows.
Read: 6400 rpm
